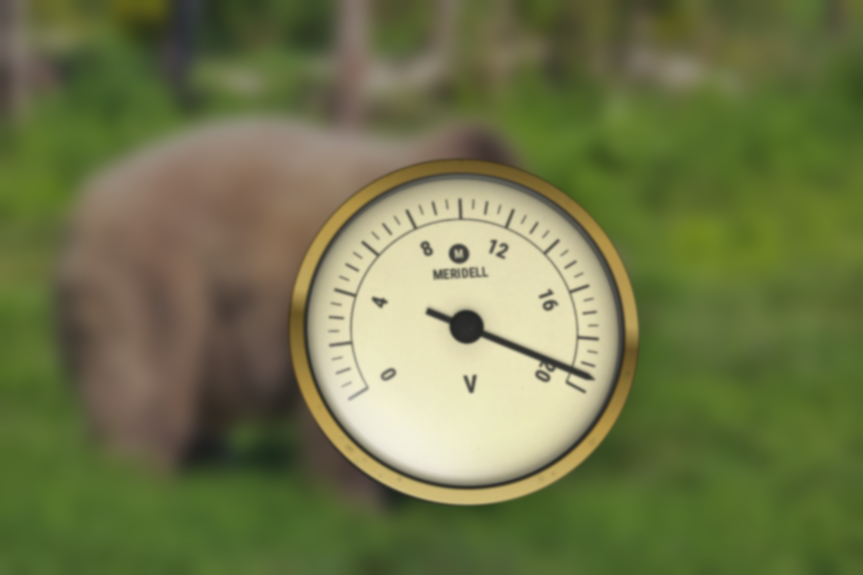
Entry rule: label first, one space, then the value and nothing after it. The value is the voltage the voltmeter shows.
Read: 19.5 V
